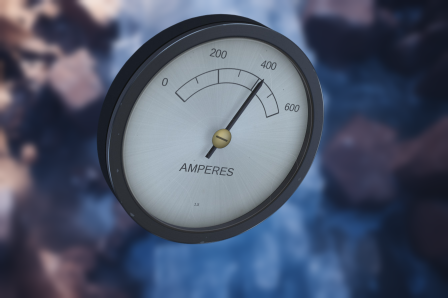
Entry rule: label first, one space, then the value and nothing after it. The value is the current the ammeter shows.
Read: 400 A
